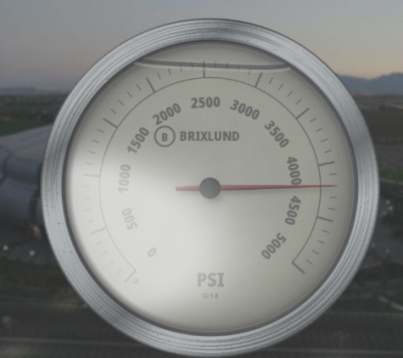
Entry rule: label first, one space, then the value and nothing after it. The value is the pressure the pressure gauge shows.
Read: 4200 psi
